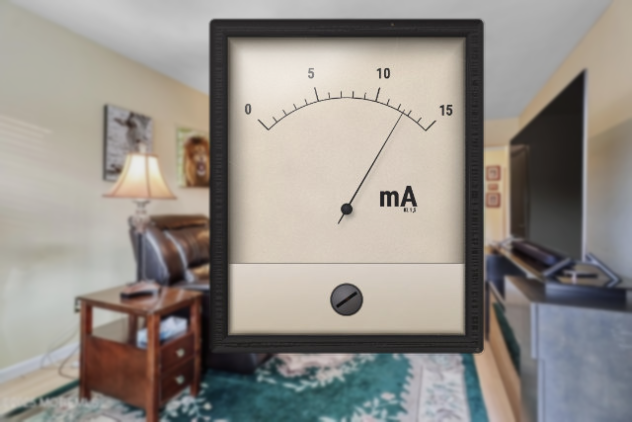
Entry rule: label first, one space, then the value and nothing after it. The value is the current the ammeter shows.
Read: 12.5 mA
